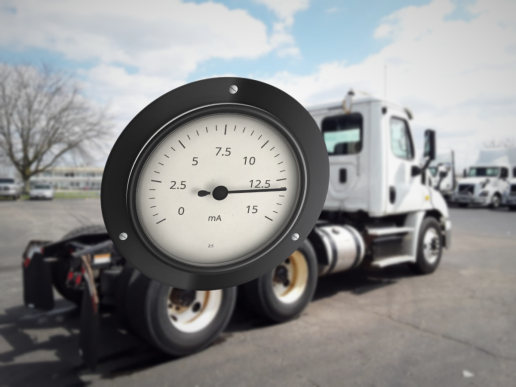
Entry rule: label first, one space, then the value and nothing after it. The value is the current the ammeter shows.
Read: 13 mA
